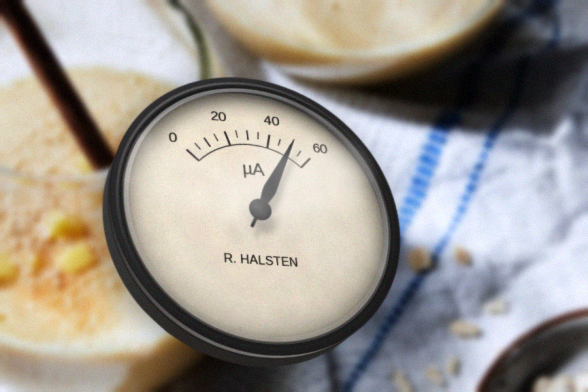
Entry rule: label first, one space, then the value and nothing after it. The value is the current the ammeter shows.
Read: 50 µA
